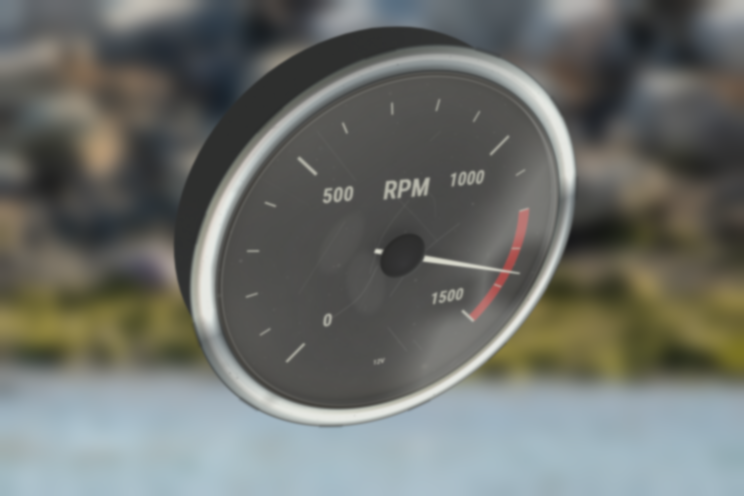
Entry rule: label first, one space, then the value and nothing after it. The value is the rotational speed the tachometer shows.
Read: 1350 rpm
